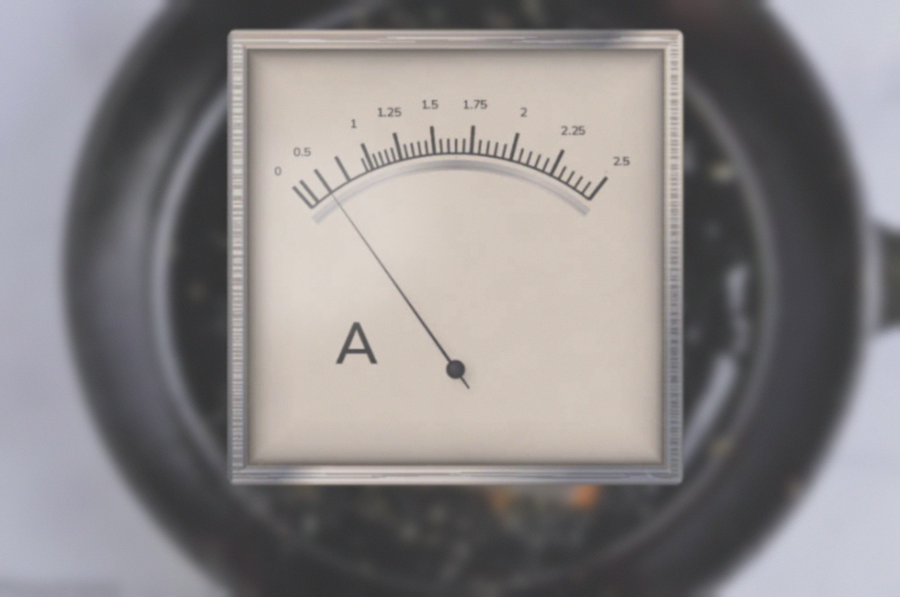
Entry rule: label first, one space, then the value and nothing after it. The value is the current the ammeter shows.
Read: 0.5 A
